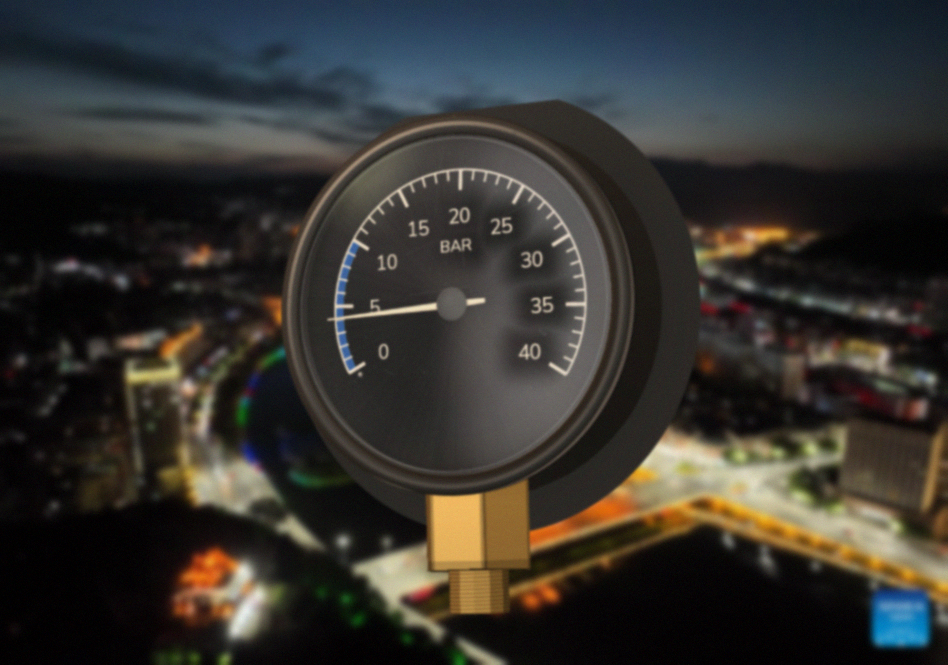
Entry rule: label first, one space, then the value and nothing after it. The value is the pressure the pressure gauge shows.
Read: 4 bar
